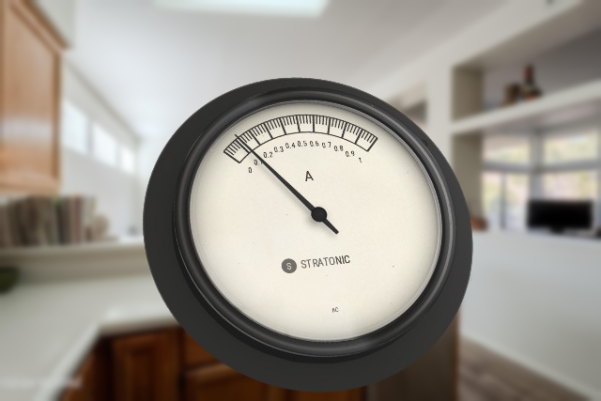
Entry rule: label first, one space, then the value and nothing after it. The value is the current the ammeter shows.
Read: 0.1 A
